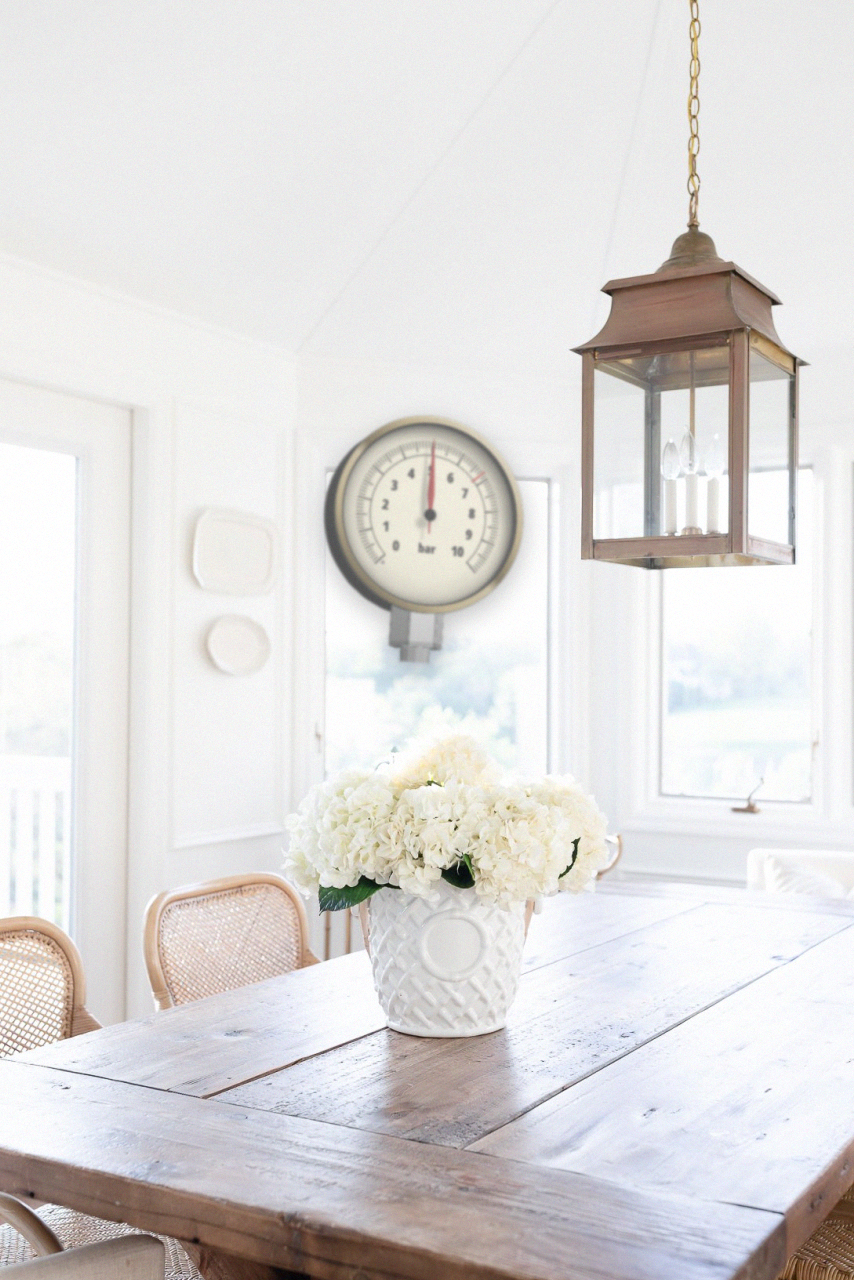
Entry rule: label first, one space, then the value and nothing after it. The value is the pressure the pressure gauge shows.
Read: 5 bar
